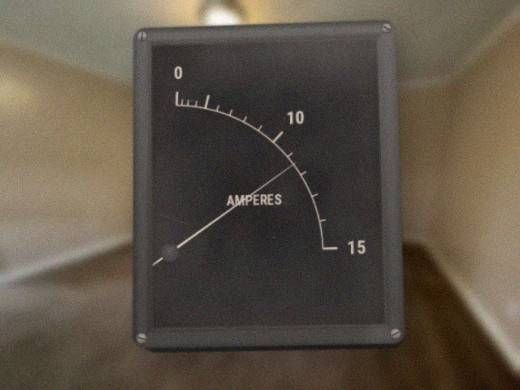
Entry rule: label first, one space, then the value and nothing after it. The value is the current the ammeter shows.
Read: 11.5 A
